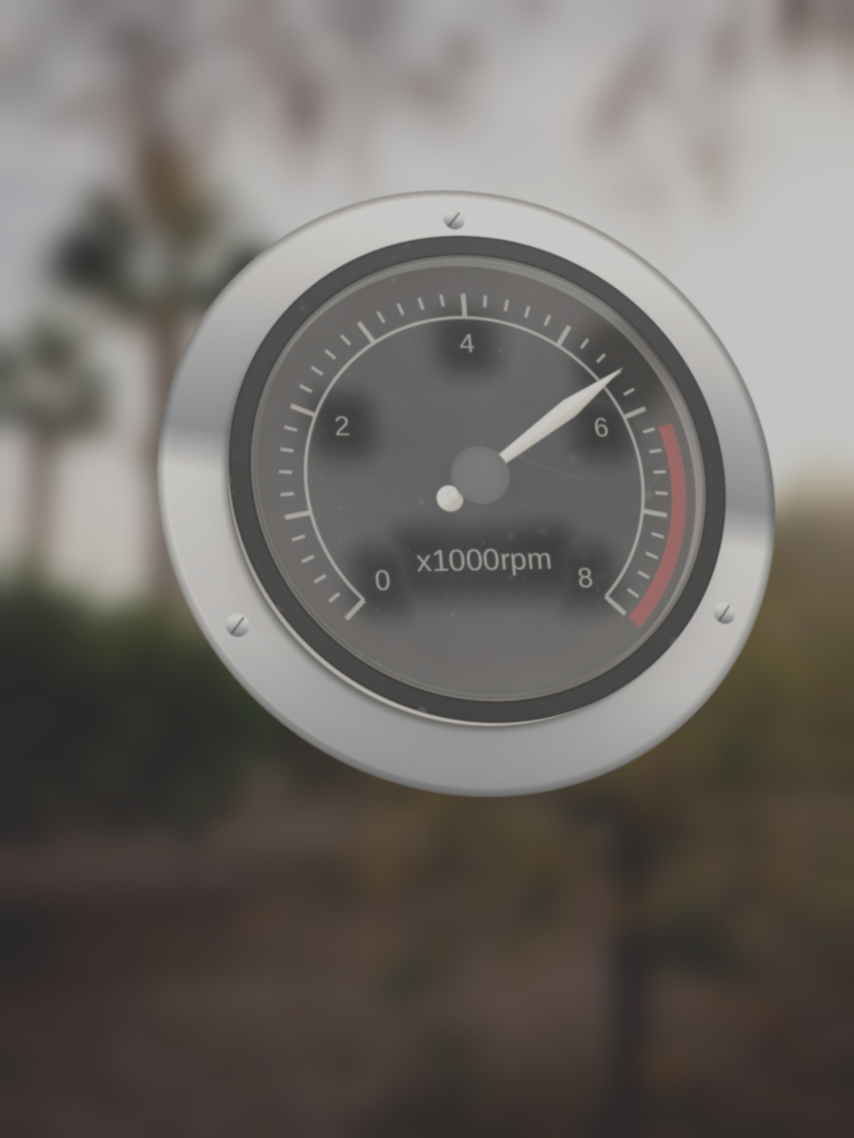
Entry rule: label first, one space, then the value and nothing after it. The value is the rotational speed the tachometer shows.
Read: 5600 rpm
